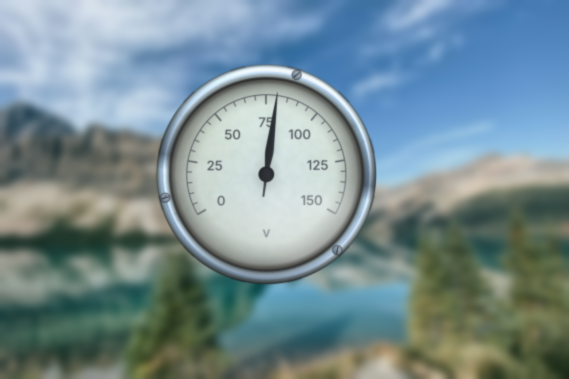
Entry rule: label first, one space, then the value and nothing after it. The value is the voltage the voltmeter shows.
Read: 80 V
